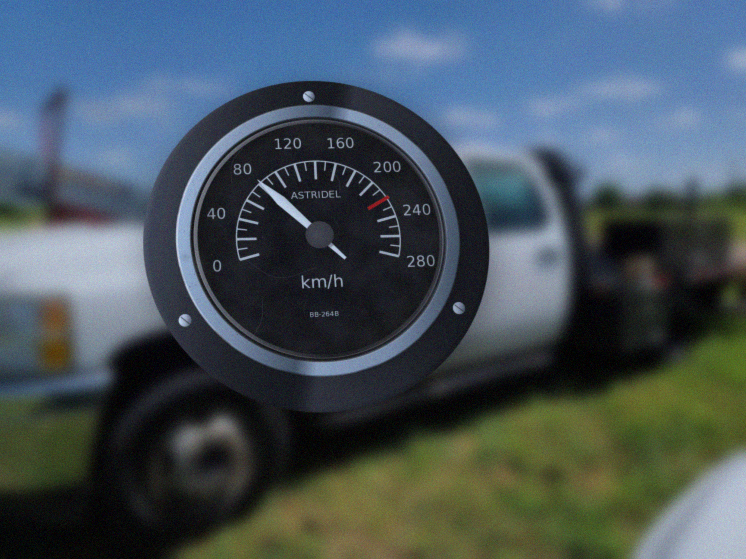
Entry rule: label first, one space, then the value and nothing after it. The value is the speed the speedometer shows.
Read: 80 km/h
